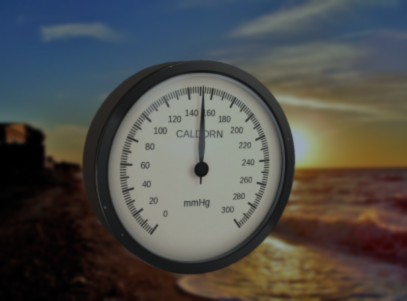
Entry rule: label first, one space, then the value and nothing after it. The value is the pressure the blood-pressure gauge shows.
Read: 150 mmHg
